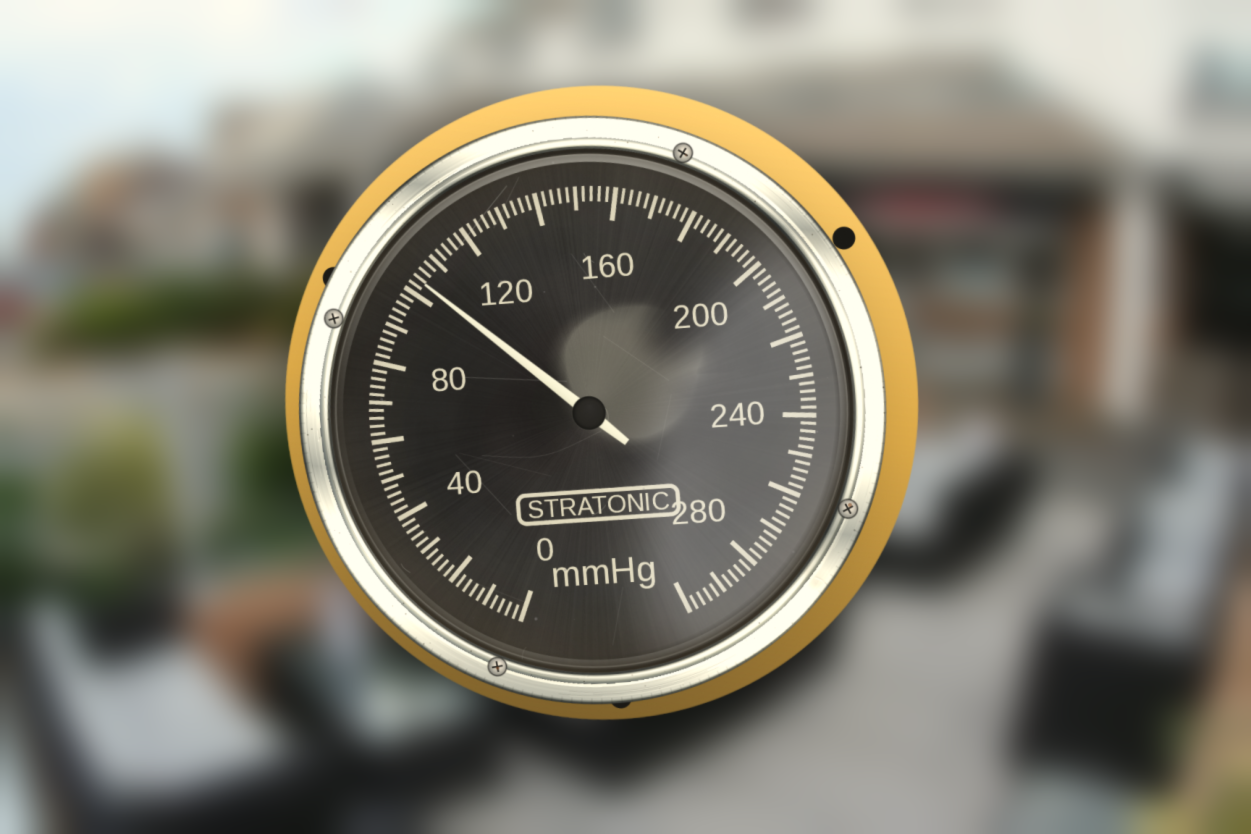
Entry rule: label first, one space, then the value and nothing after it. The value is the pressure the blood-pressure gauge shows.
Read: 104 mmHg
